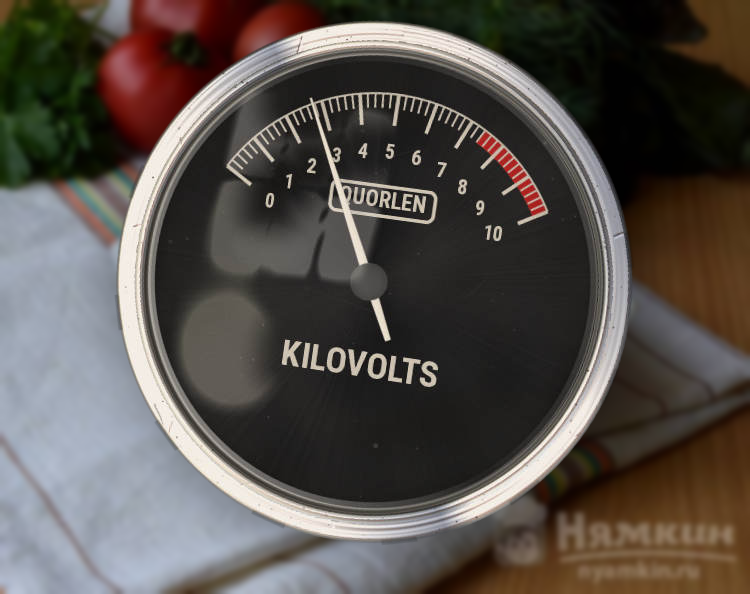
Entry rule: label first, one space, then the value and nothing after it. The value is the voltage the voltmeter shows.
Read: 2.8 kV
